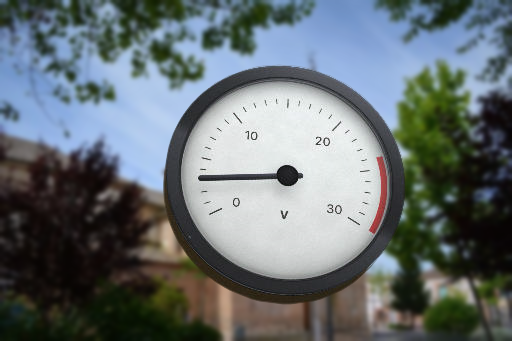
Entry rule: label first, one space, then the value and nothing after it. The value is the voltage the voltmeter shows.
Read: 3 V
